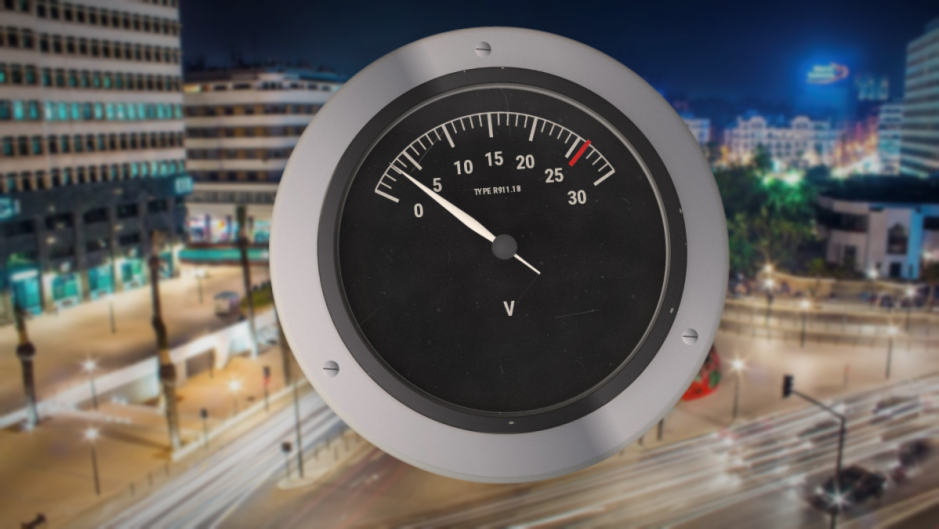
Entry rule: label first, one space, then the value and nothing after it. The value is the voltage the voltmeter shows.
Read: 3 V
